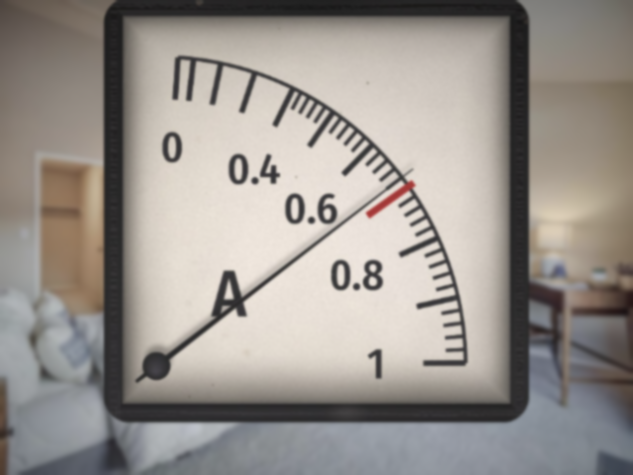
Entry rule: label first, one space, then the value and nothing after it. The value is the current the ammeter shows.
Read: 0.68 A
